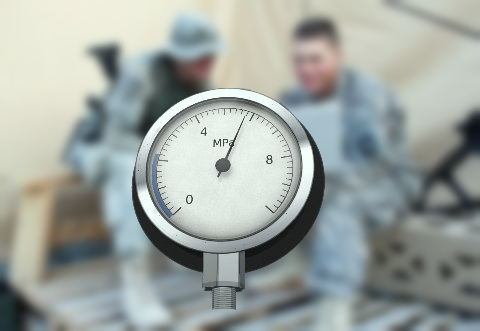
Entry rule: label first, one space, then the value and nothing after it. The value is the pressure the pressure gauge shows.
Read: 5.8 MPa
